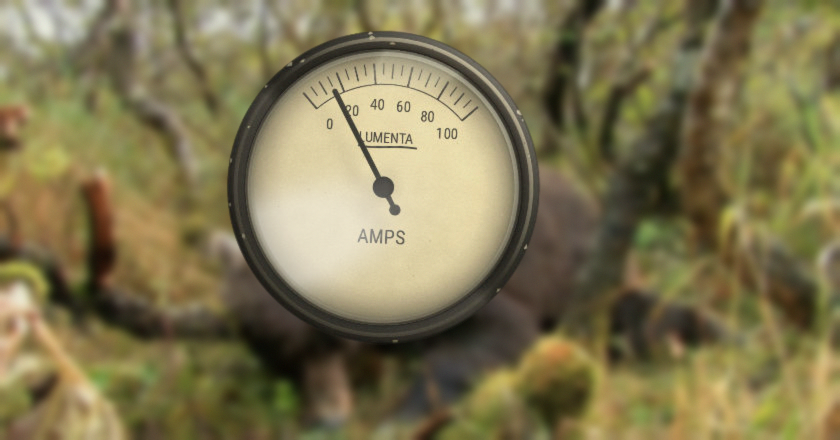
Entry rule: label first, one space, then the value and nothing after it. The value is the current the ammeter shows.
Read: 15 A
